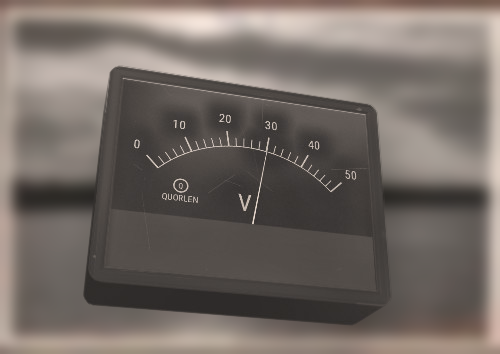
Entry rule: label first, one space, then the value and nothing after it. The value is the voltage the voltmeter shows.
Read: 30 V
